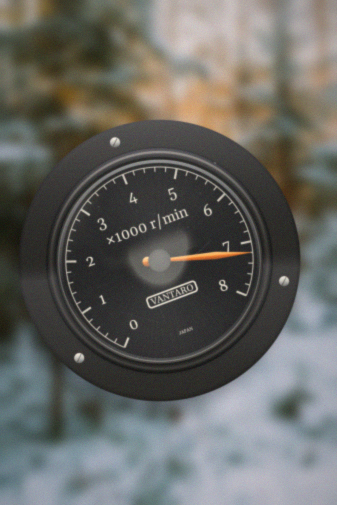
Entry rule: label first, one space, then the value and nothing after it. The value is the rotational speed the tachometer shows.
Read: 7200 rpm
